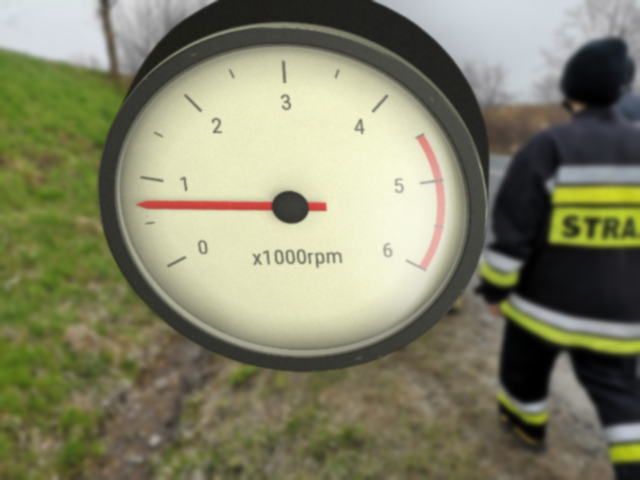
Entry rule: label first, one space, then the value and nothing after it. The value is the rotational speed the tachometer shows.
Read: 750 rpm
